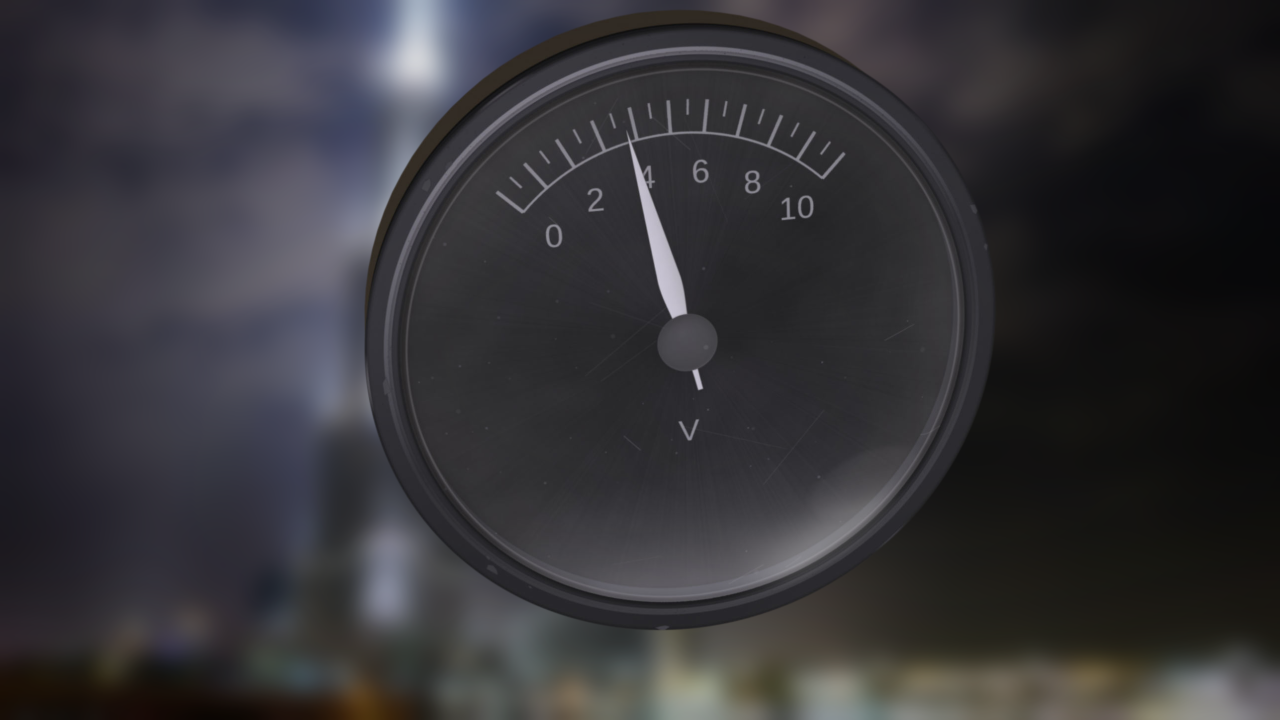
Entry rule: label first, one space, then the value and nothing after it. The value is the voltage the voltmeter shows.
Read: 3.75 V
